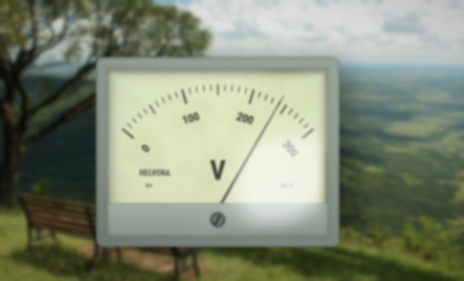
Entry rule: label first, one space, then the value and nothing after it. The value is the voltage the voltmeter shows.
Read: 240 V
